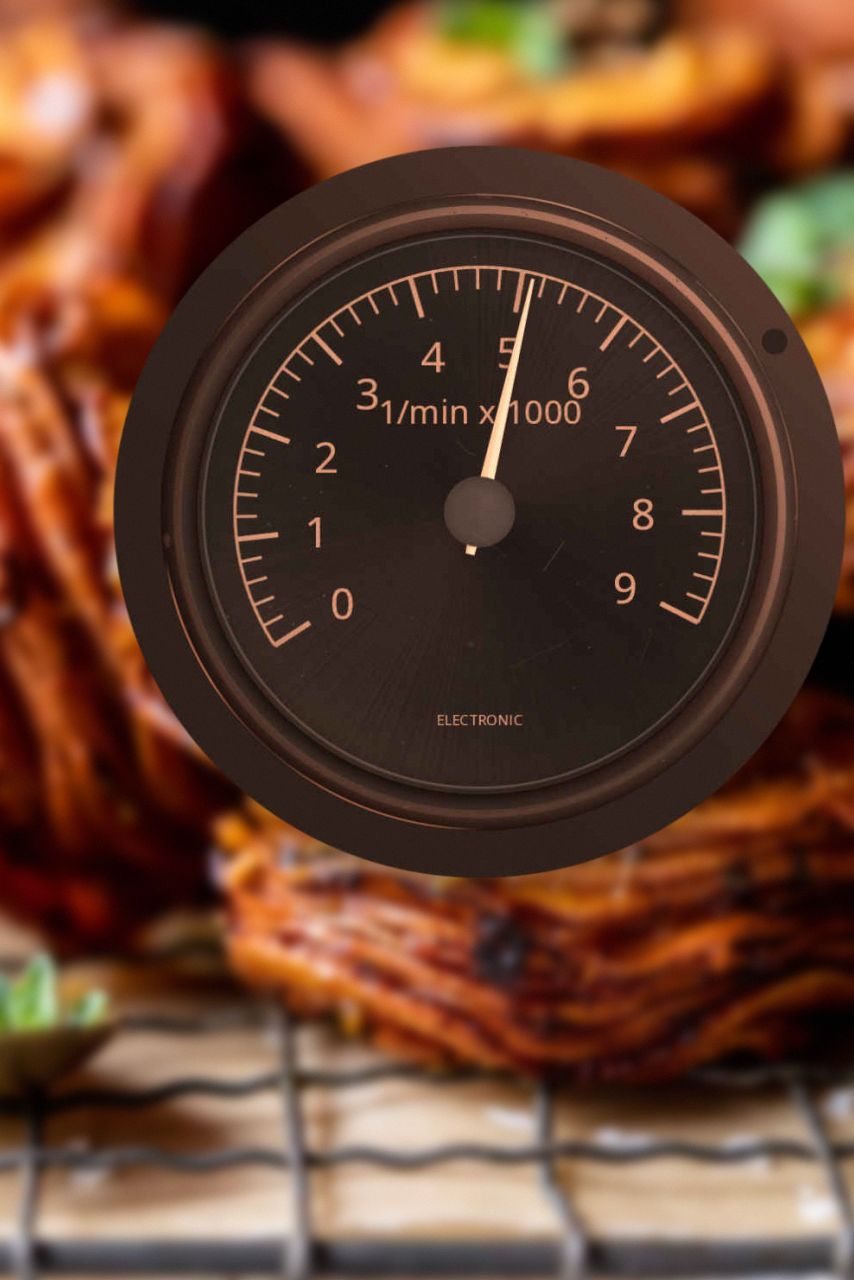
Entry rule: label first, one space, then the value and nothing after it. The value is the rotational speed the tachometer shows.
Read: 5100 rpm
